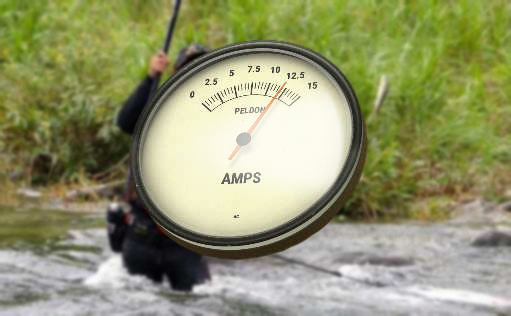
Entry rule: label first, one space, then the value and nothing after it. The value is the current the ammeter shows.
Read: 12.5 A
